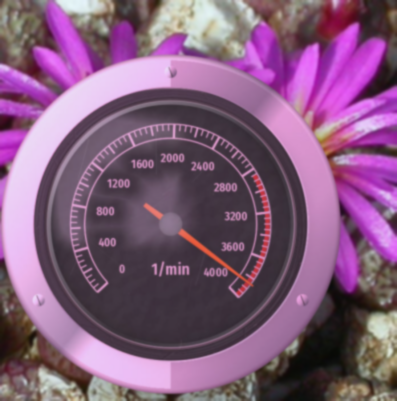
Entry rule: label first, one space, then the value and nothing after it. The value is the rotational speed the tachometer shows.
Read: 3850 rpm
